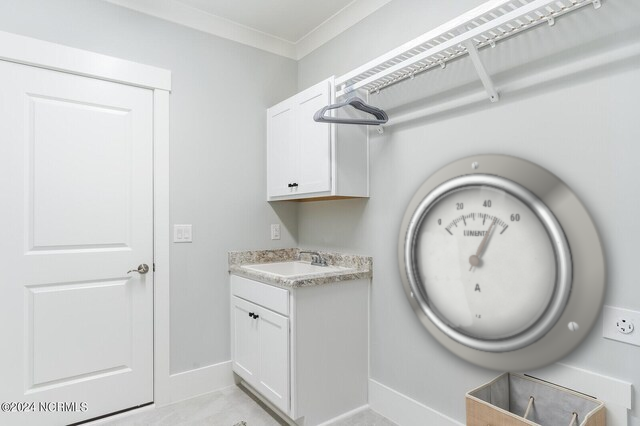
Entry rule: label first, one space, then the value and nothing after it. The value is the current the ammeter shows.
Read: 50 A
